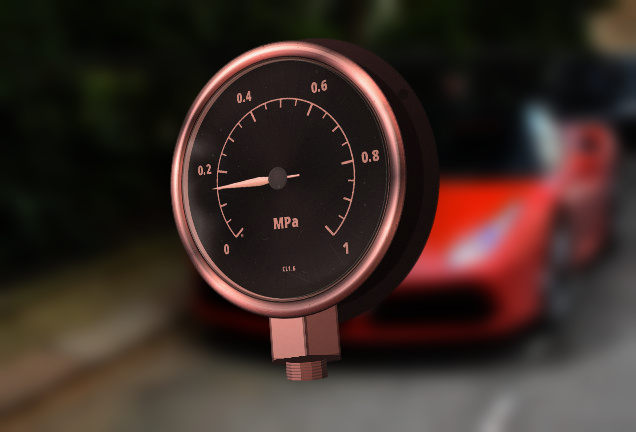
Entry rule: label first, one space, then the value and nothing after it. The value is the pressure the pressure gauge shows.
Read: 0.15 MPa
